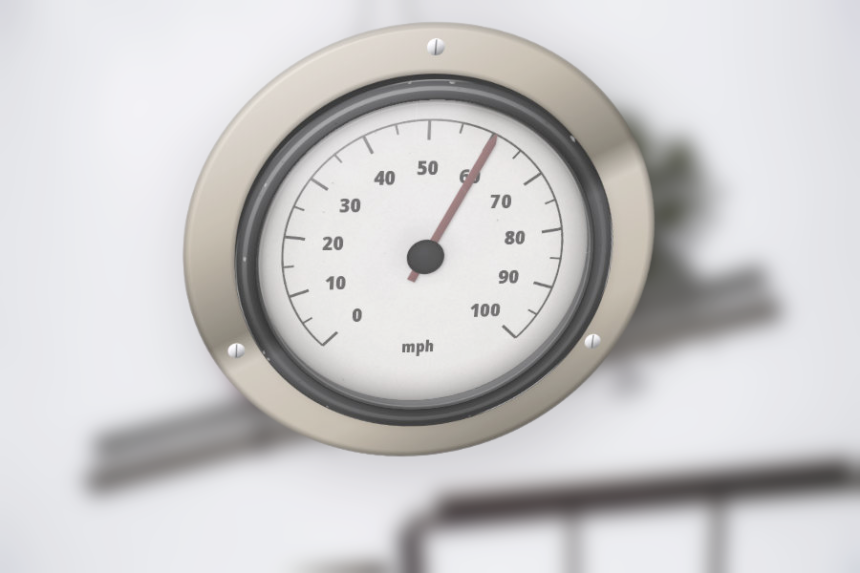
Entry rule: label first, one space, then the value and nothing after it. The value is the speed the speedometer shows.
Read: 60 mph
